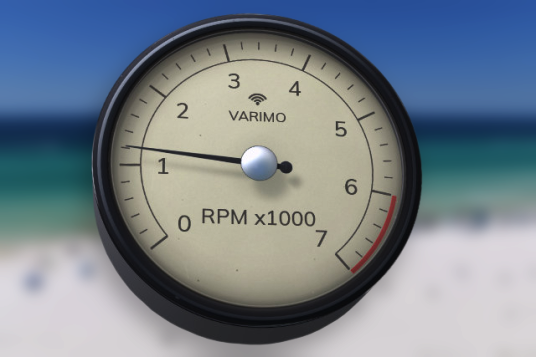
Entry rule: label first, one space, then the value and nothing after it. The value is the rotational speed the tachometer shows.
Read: 1200 rpm
